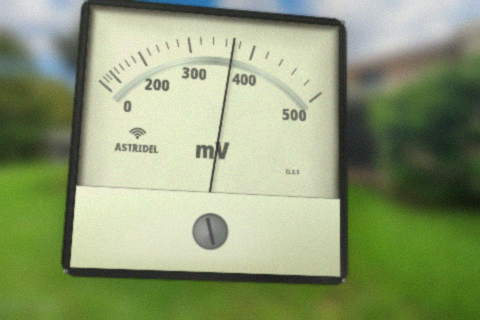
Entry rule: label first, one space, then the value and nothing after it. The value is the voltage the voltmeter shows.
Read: 370 mV
